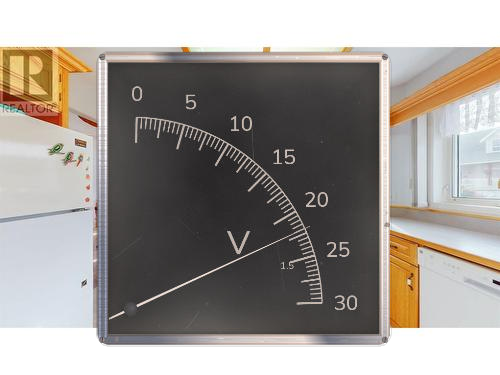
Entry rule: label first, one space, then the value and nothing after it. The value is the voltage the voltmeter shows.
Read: 22 V
